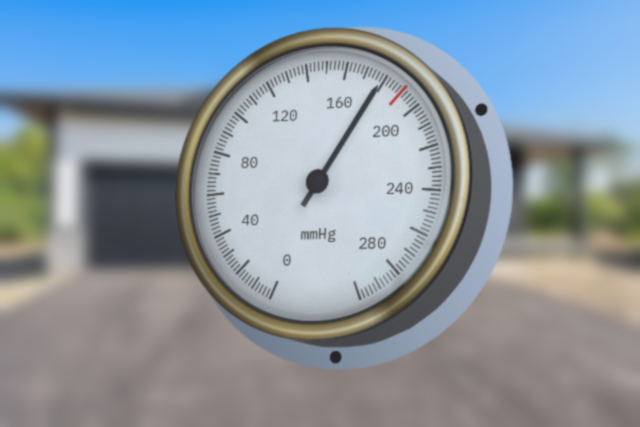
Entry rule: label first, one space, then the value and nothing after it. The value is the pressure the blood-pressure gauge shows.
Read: 180 mmHg
